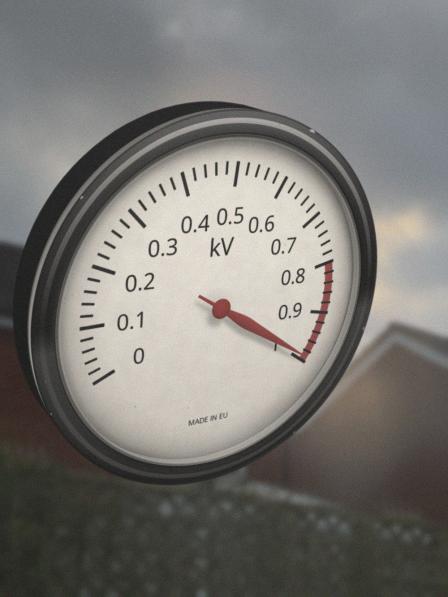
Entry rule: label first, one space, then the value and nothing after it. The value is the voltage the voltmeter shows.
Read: 0.99 kV
